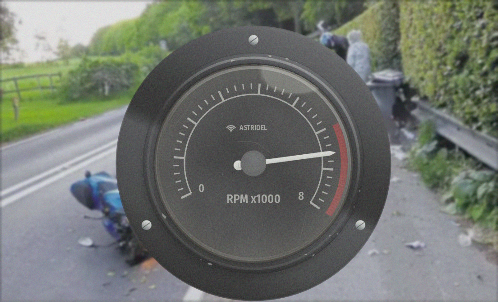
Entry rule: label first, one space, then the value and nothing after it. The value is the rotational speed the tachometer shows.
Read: 6600 rpm
